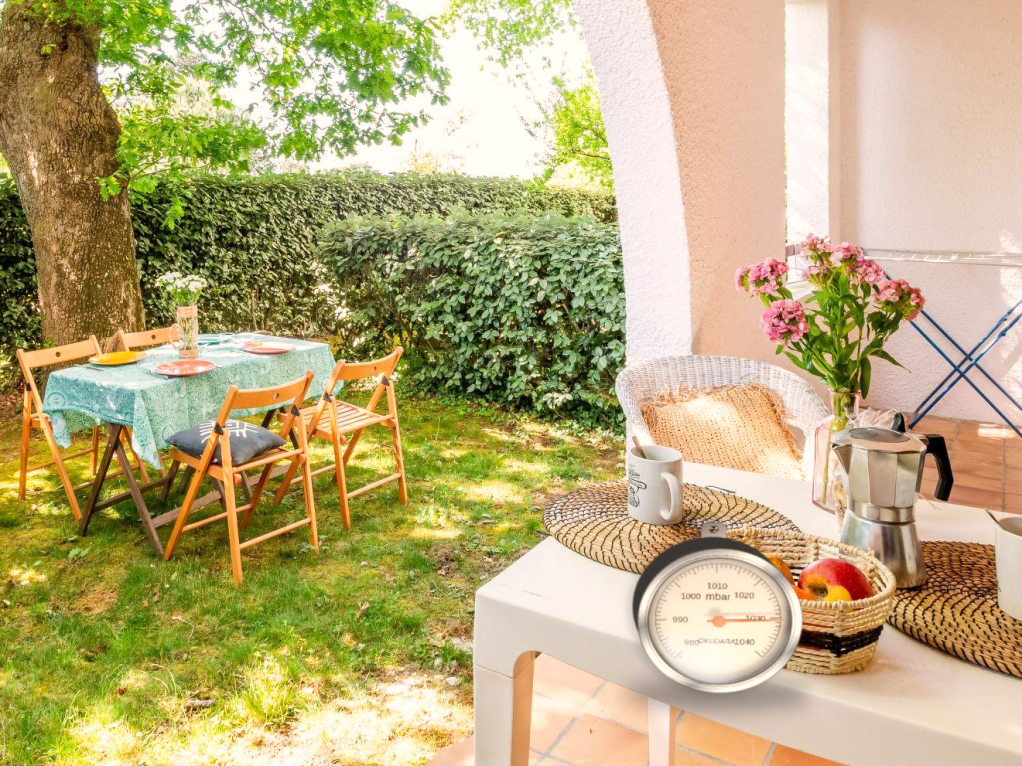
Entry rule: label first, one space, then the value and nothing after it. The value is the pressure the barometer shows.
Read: 1030 mbar
